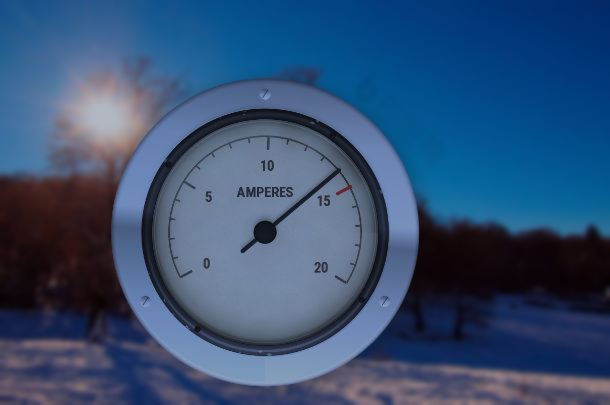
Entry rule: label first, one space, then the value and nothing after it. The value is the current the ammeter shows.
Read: 14 A
